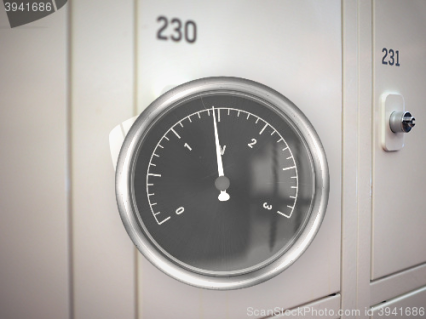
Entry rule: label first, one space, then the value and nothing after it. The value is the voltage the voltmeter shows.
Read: 1.45 V
